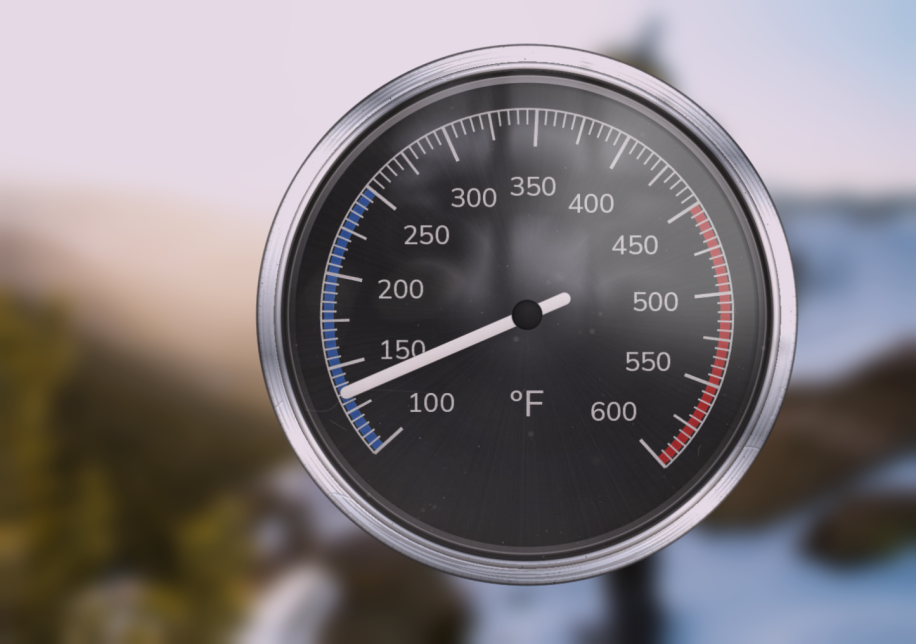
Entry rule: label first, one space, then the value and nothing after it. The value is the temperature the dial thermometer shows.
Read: 135 °F
